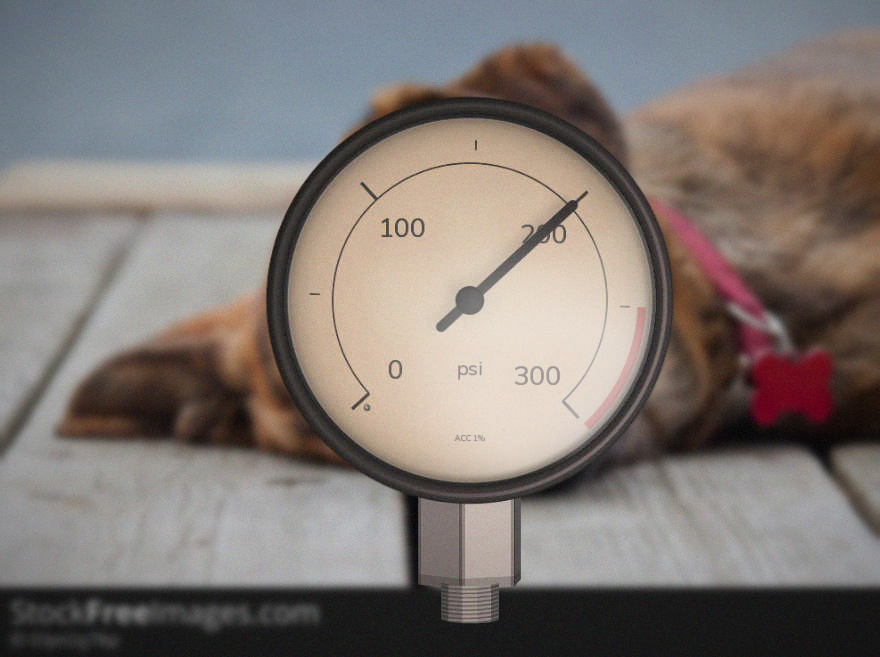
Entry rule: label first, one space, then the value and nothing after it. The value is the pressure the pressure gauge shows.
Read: 200 psi
